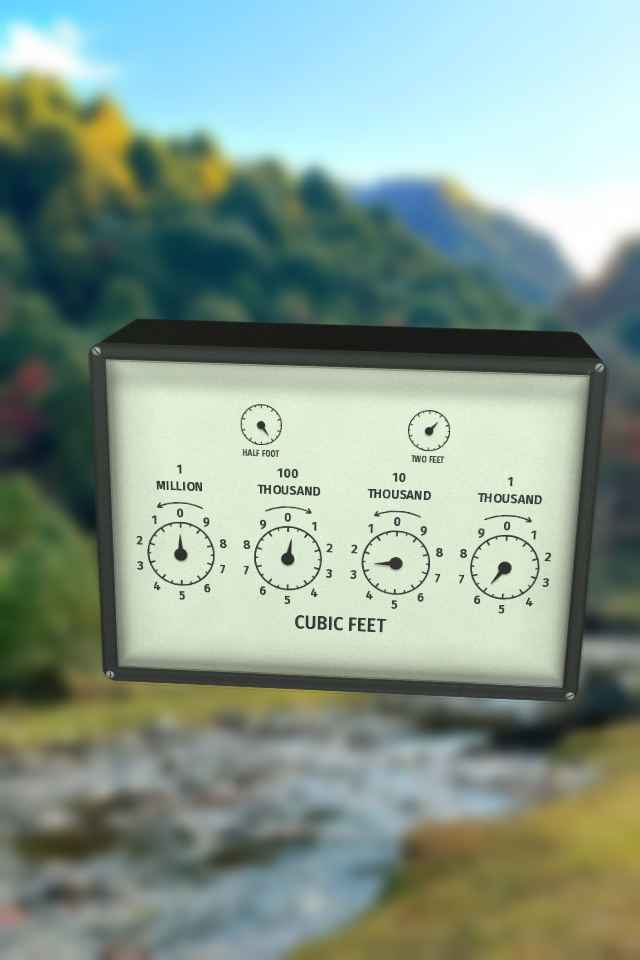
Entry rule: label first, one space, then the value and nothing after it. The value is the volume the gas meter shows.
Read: 2600 ft³
